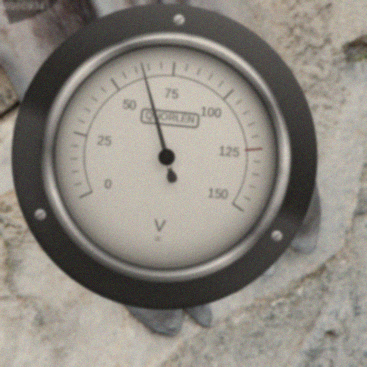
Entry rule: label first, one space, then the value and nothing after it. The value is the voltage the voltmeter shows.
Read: 62.5 V
